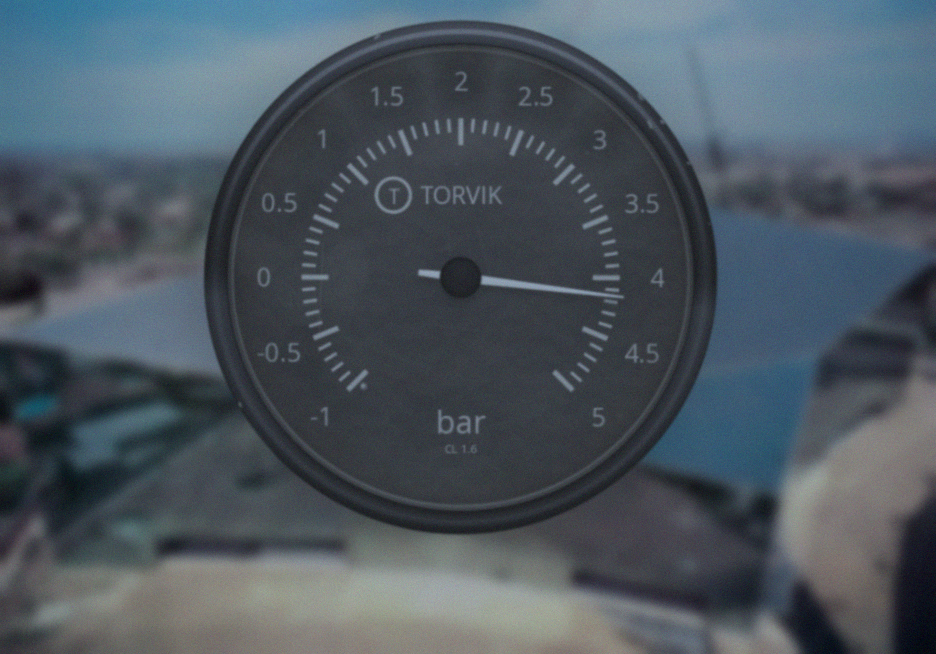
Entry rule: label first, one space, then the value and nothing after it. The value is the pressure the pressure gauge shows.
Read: 4.15 bar
